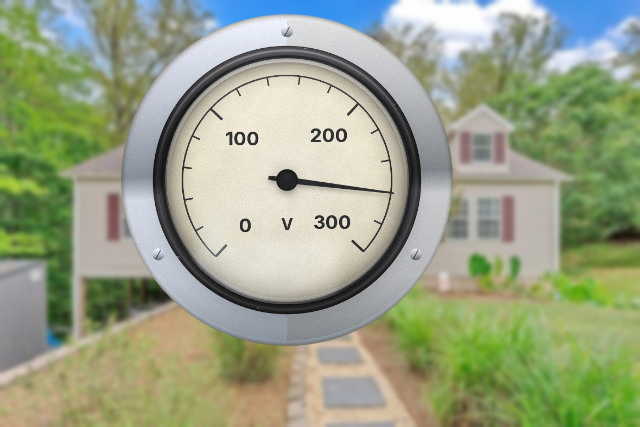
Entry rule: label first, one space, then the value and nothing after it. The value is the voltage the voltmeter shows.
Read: 260 V
